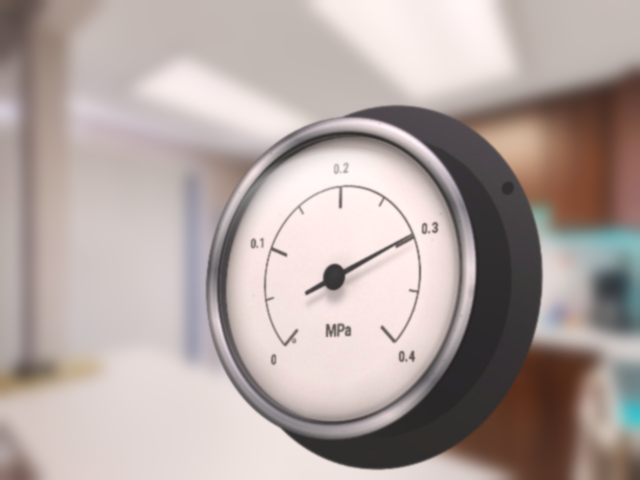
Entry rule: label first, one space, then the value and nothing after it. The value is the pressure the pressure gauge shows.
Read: 0.3 MPa
